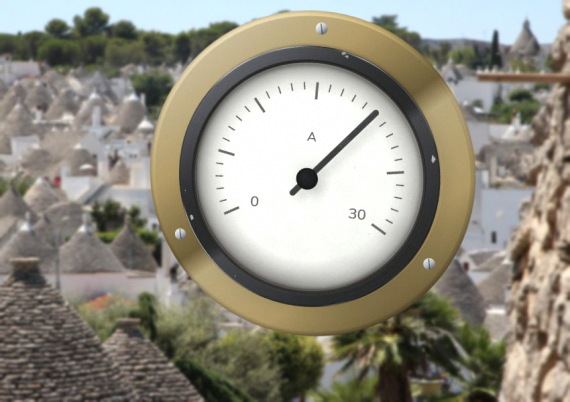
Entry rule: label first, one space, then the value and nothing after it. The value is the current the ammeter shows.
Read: 20 A
